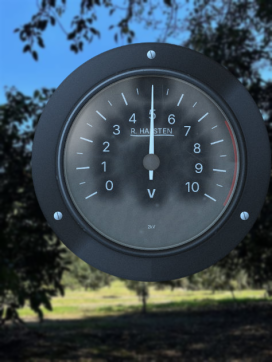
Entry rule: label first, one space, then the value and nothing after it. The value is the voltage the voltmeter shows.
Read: 5 V
